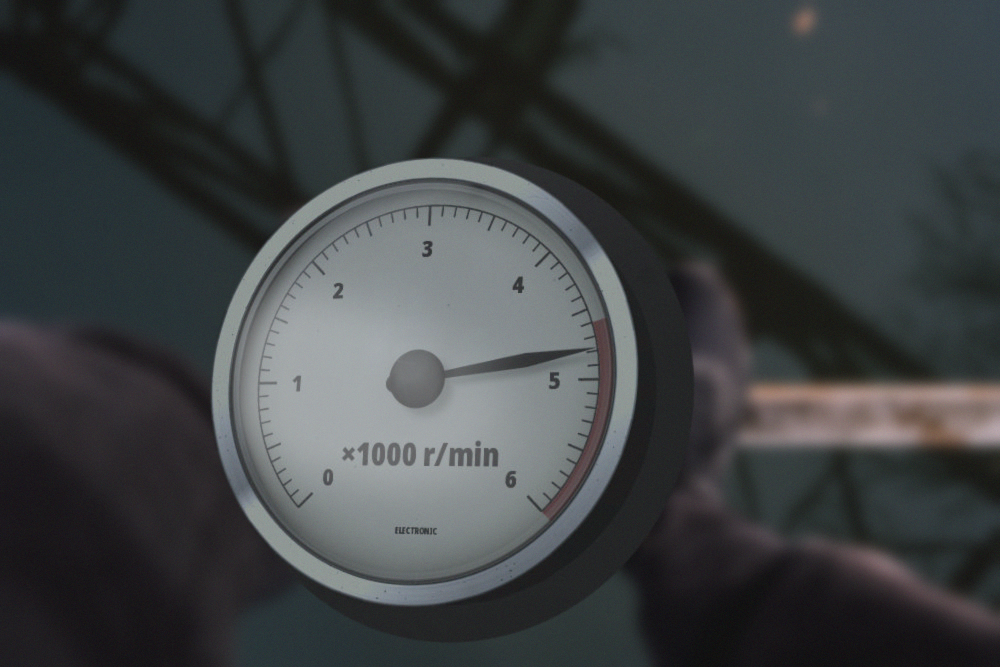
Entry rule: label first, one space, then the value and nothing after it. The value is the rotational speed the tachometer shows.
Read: 4800 rpm
